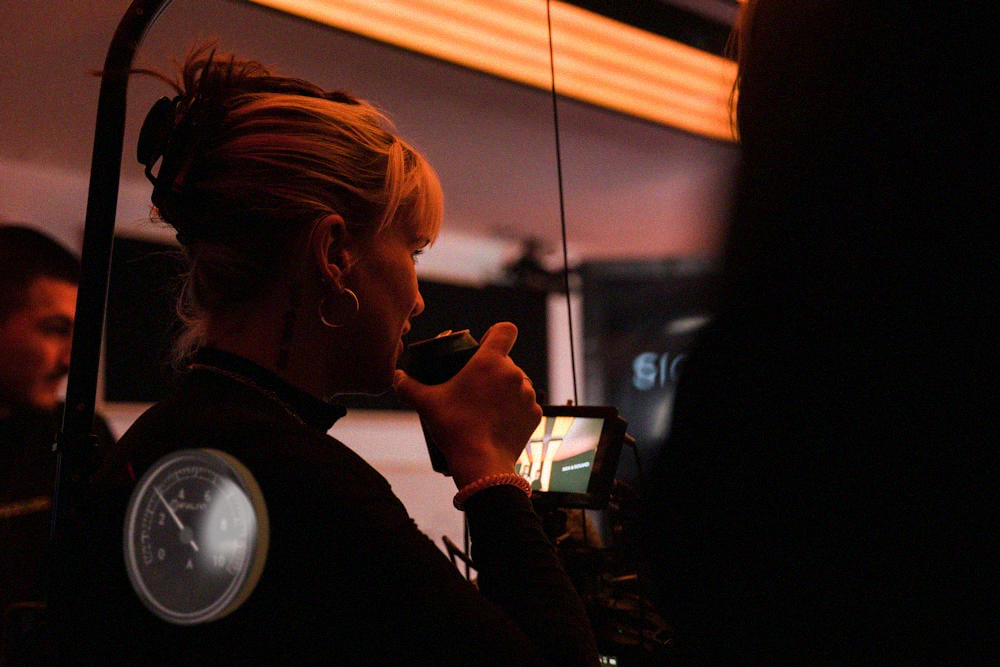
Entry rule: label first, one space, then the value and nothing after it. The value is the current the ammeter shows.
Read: 3 A
